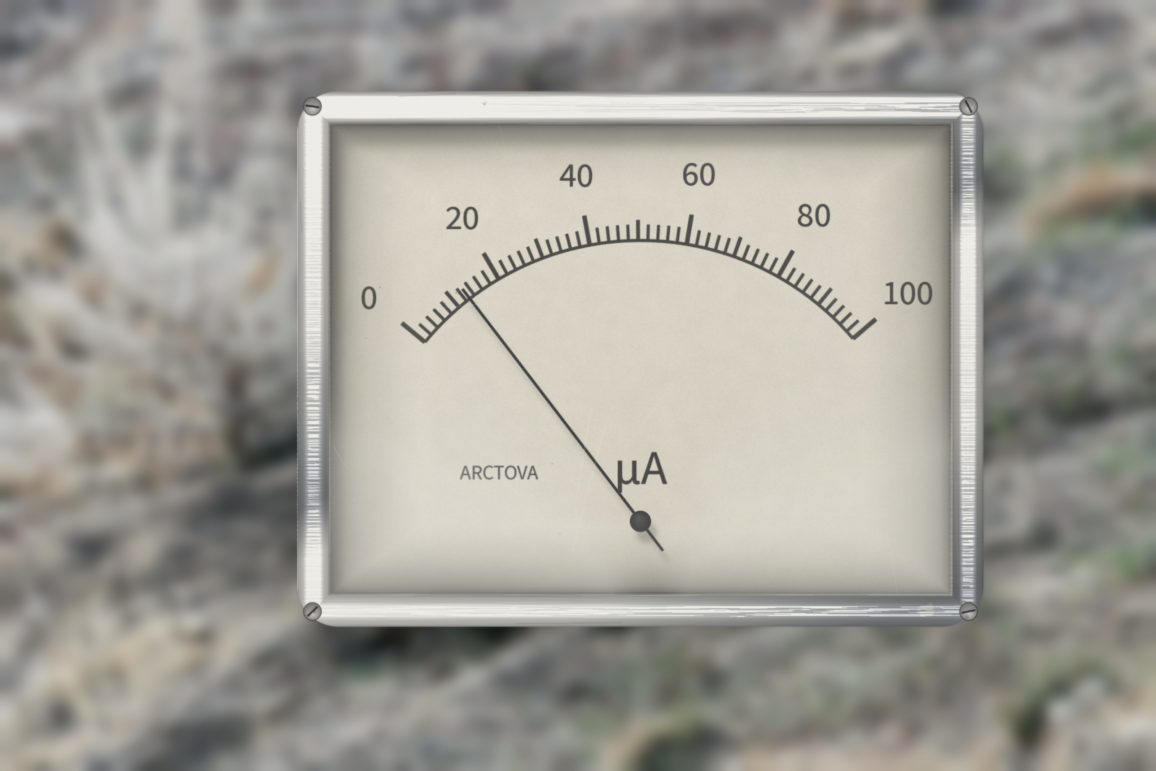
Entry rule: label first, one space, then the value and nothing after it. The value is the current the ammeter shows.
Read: 13 µA
